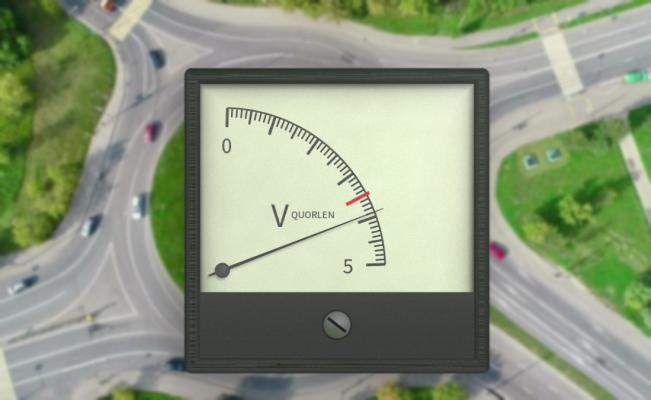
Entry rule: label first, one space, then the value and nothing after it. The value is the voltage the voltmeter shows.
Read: 3.9 V
